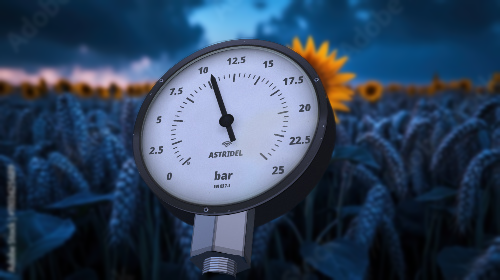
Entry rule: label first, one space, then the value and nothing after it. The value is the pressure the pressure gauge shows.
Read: 10.5 bar
